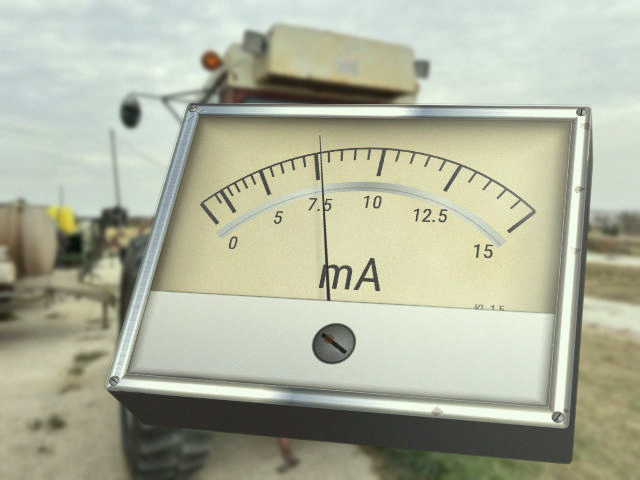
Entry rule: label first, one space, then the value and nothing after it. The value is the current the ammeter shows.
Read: 7.75 mA
